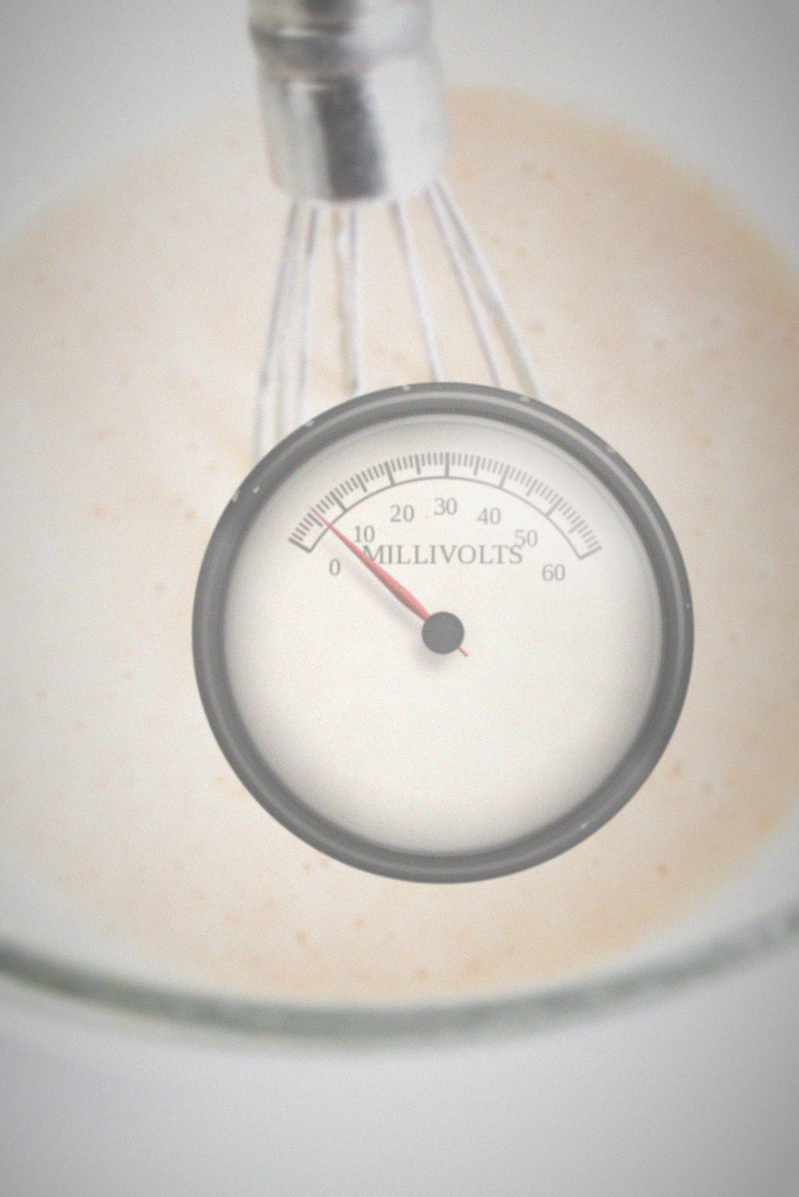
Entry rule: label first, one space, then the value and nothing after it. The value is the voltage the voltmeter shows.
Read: 6 mV
